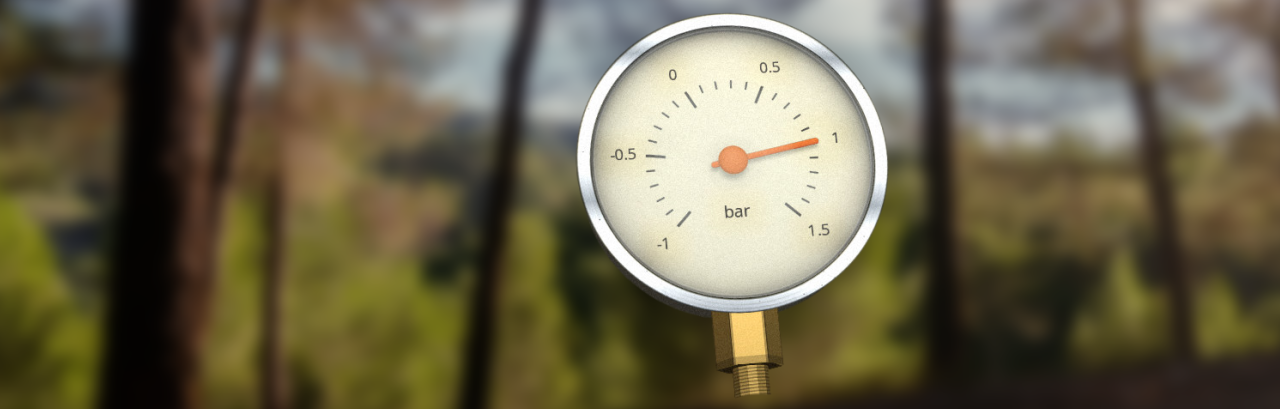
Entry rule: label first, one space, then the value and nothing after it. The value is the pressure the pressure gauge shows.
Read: 1 bar
